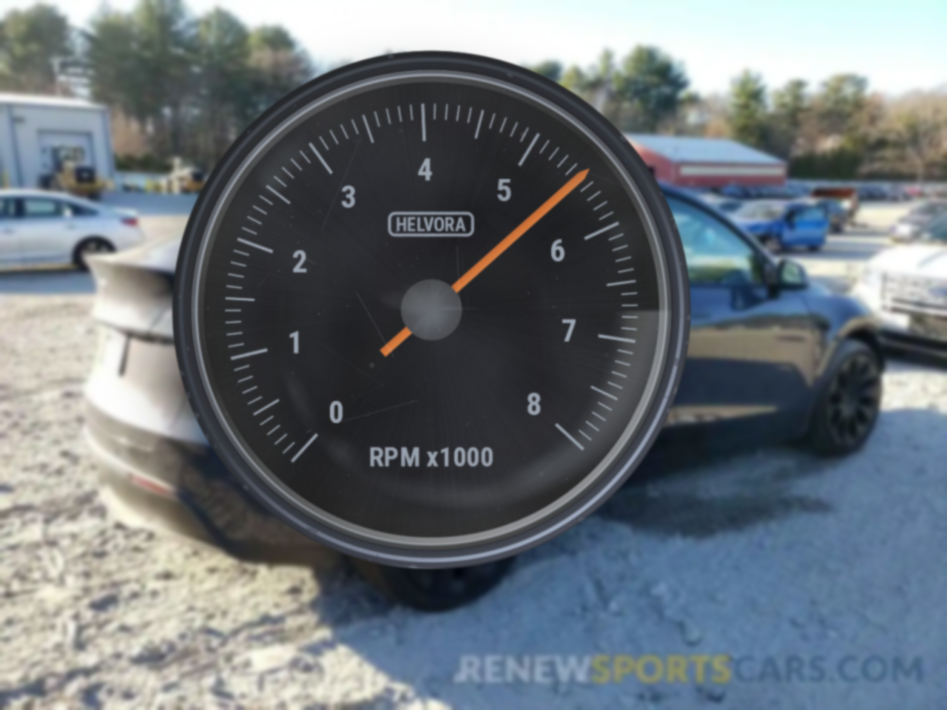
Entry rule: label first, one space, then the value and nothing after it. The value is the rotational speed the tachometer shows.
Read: 5500 rpm
